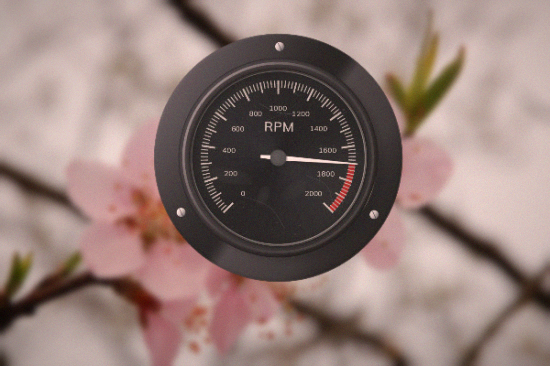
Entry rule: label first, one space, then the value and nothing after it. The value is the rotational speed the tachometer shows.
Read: 1700 rpm
